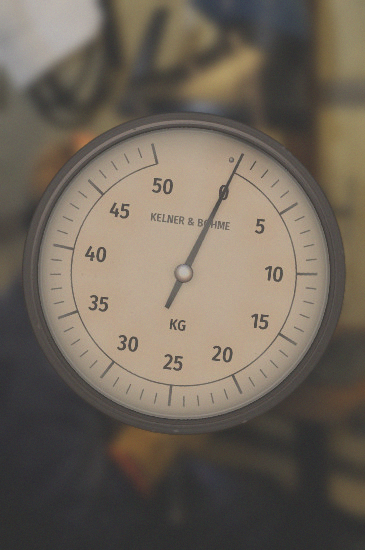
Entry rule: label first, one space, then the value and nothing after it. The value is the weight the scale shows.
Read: 0 kg
